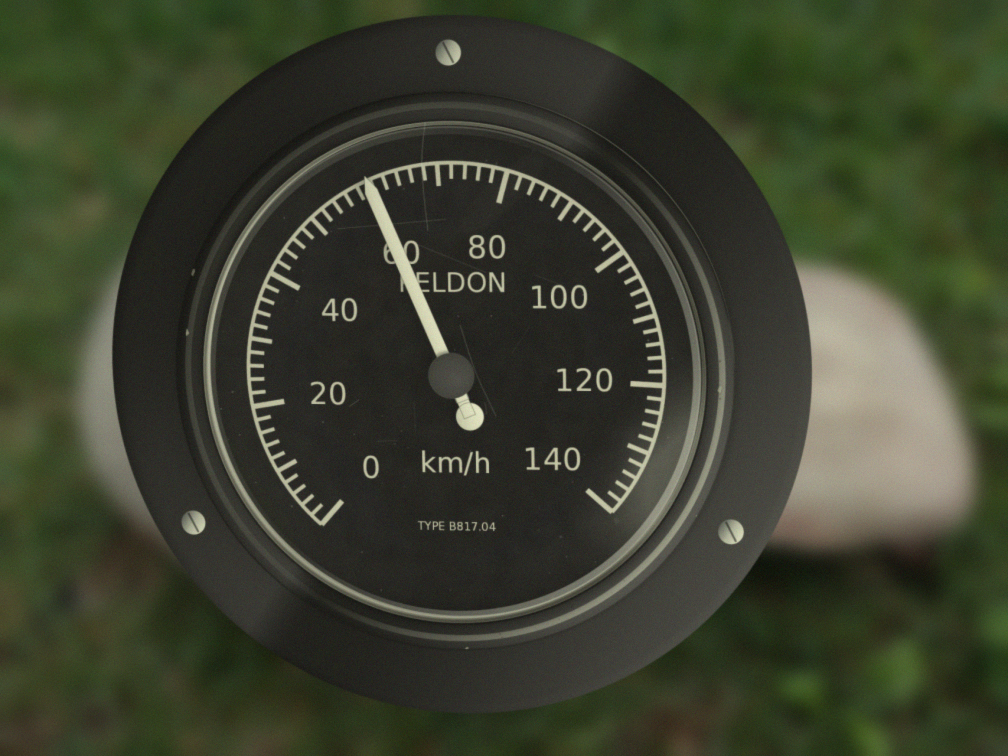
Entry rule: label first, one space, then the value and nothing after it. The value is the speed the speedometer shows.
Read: 60 km/h
